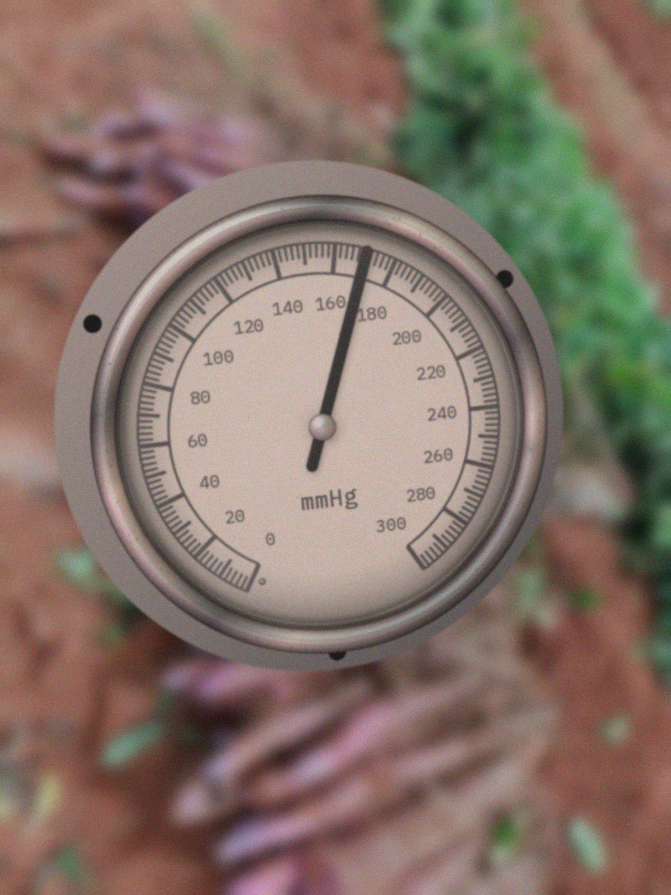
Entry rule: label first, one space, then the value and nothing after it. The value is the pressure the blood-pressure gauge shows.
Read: 170 mmHg
